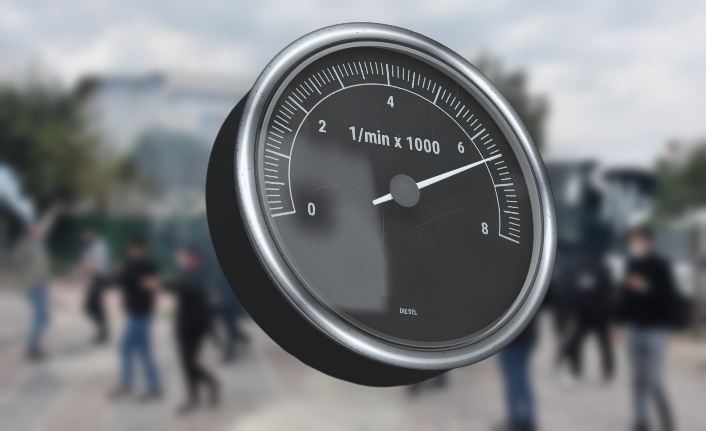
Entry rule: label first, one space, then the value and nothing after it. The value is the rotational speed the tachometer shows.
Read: 6500 rpm
